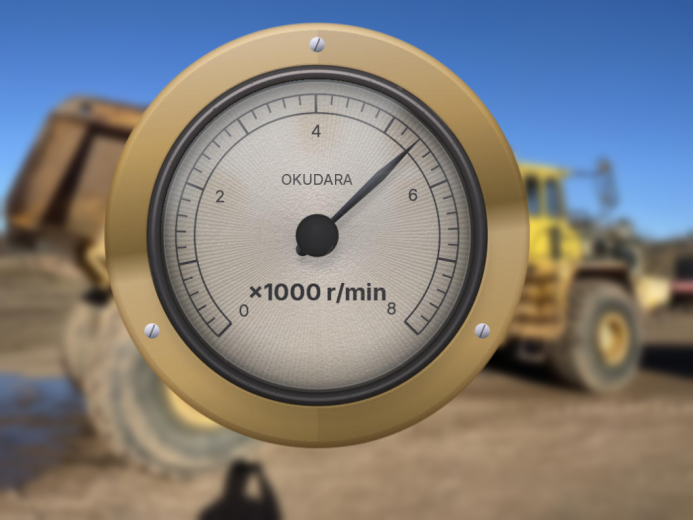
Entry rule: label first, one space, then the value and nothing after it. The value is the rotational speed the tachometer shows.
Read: 5400 rpm
